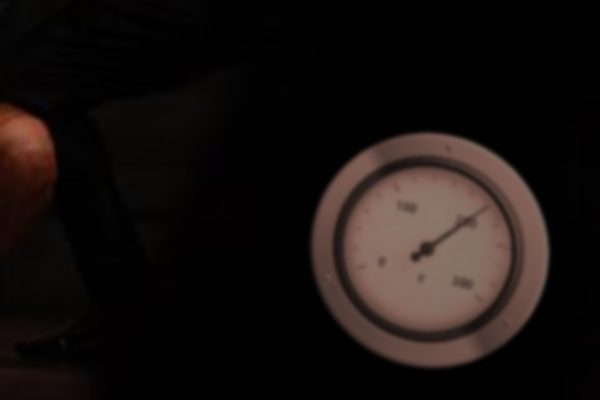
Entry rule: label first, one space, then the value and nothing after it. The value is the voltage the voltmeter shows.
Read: 200 V
